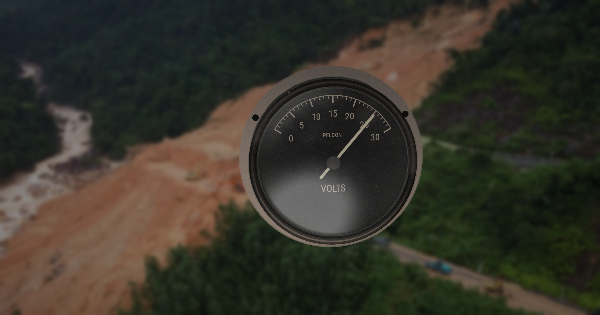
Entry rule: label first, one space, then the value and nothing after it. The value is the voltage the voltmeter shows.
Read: 25 V
